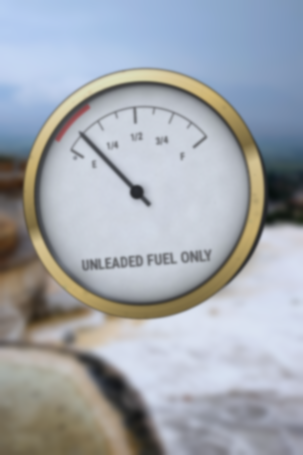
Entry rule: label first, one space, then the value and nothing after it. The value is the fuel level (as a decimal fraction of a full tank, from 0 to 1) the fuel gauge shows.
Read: 0.125
